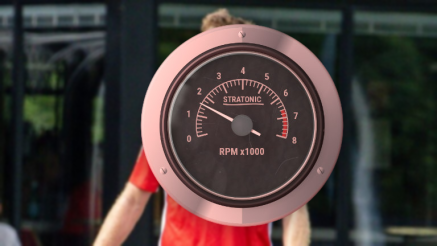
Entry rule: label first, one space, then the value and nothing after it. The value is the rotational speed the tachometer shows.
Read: 1600 rpm
